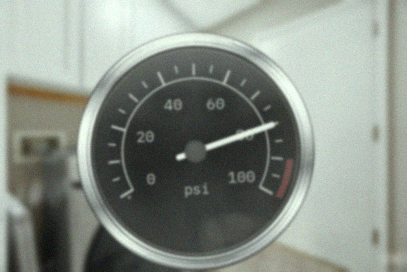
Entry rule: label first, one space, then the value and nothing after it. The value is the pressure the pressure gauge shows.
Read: 80 psi
